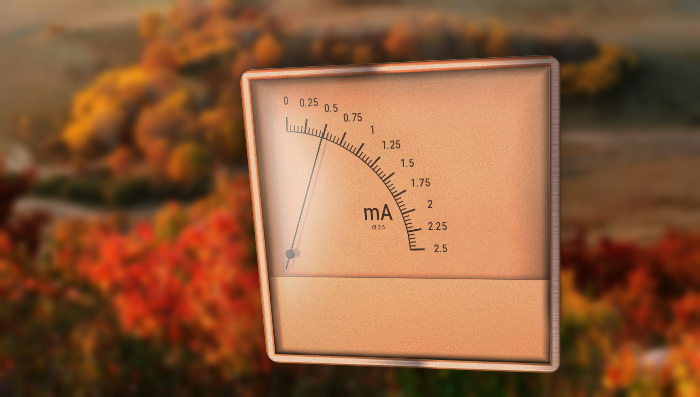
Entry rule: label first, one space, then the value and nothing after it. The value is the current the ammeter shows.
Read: 0.5 mA
